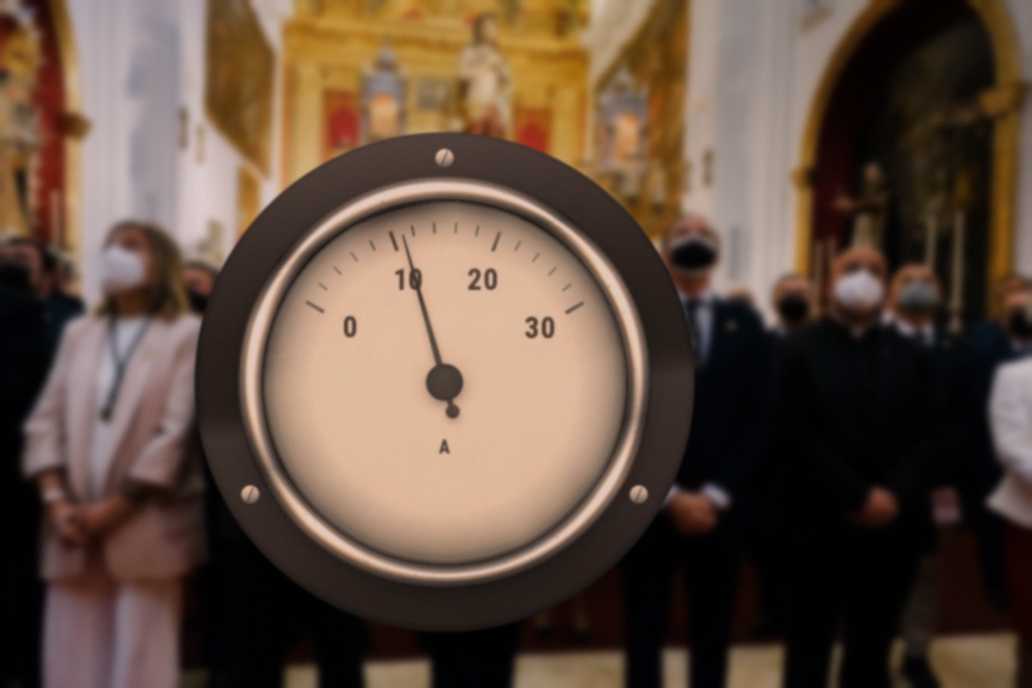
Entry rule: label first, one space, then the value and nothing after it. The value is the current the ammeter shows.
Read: 11 A
